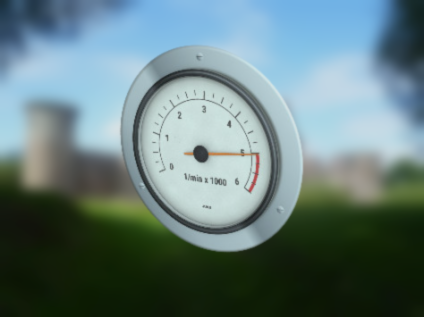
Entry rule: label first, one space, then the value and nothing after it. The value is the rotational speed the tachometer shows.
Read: 5000 rpm
